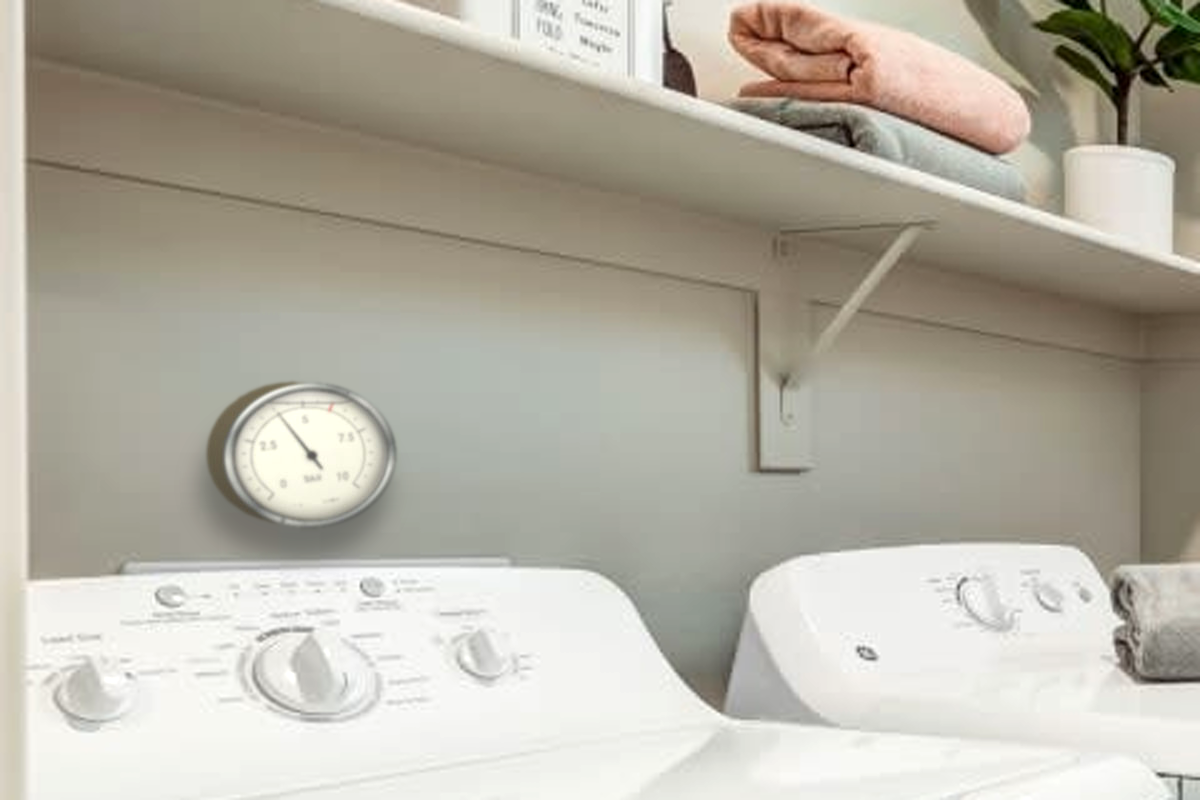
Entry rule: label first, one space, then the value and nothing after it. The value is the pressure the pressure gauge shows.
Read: 4 bar
